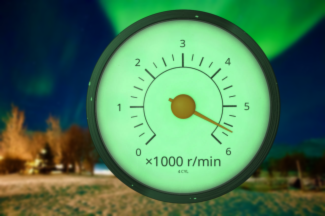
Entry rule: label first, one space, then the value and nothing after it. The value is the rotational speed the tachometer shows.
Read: 5625 rpm
